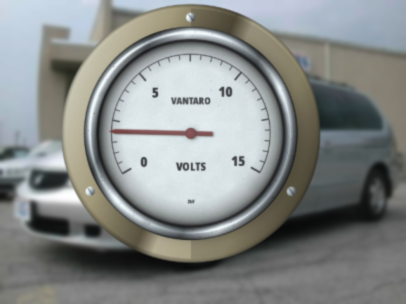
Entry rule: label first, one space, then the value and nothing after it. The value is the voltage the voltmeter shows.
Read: 2 V
